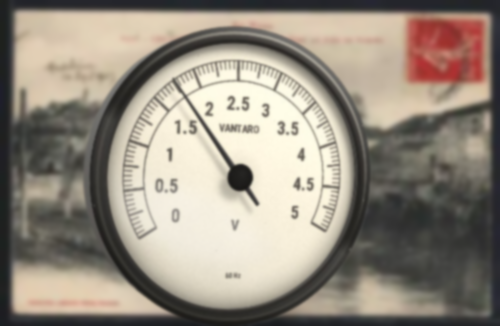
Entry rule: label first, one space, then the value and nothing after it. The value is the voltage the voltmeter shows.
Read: 1.75 V
